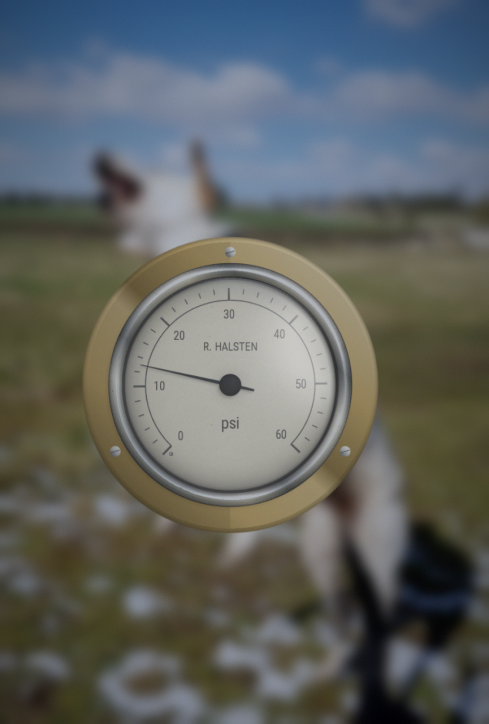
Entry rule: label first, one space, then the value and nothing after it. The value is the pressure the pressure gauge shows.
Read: 13 psi
